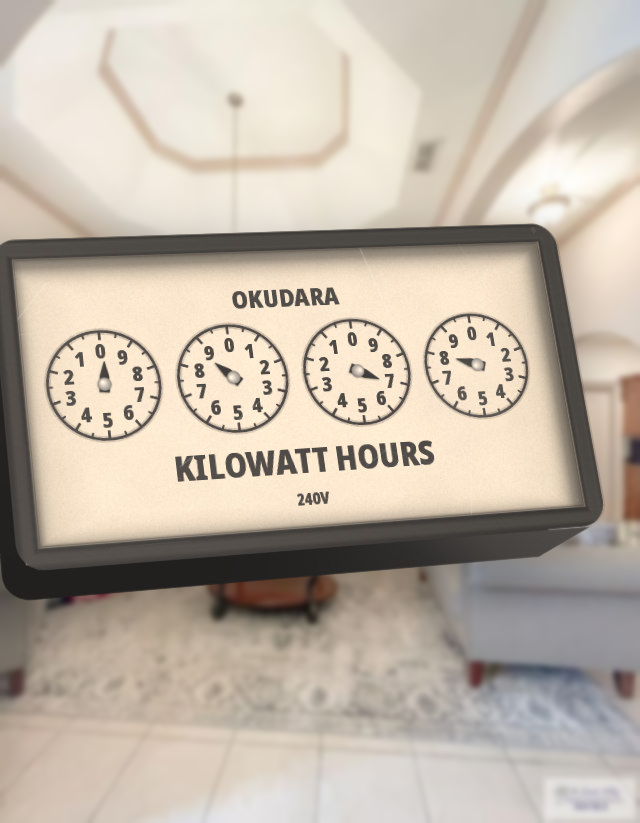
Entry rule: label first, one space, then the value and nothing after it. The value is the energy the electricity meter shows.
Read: 9868 kWh
